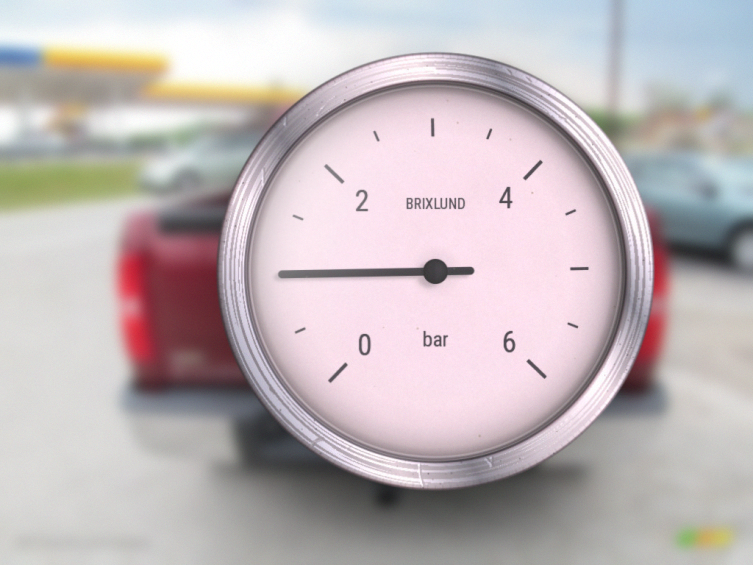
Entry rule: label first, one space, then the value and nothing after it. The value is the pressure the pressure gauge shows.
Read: 1 bar
